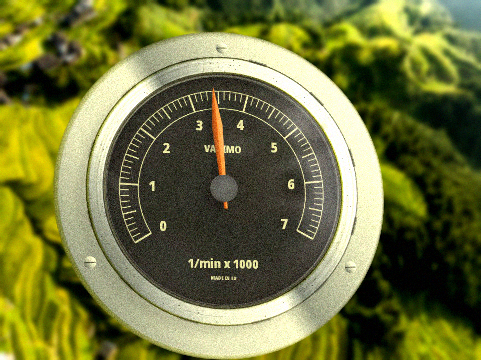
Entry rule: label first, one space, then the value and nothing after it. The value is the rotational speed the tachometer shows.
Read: 3400 rpm
